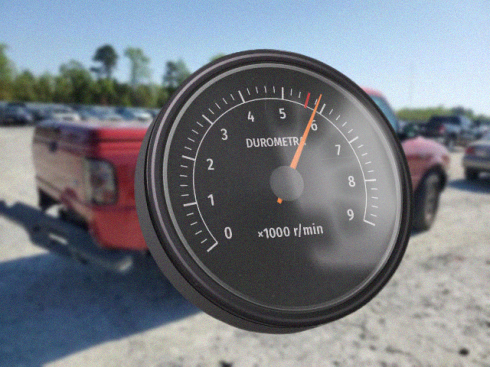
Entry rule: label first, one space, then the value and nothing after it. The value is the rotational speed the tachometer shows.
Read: 5800 rpm
